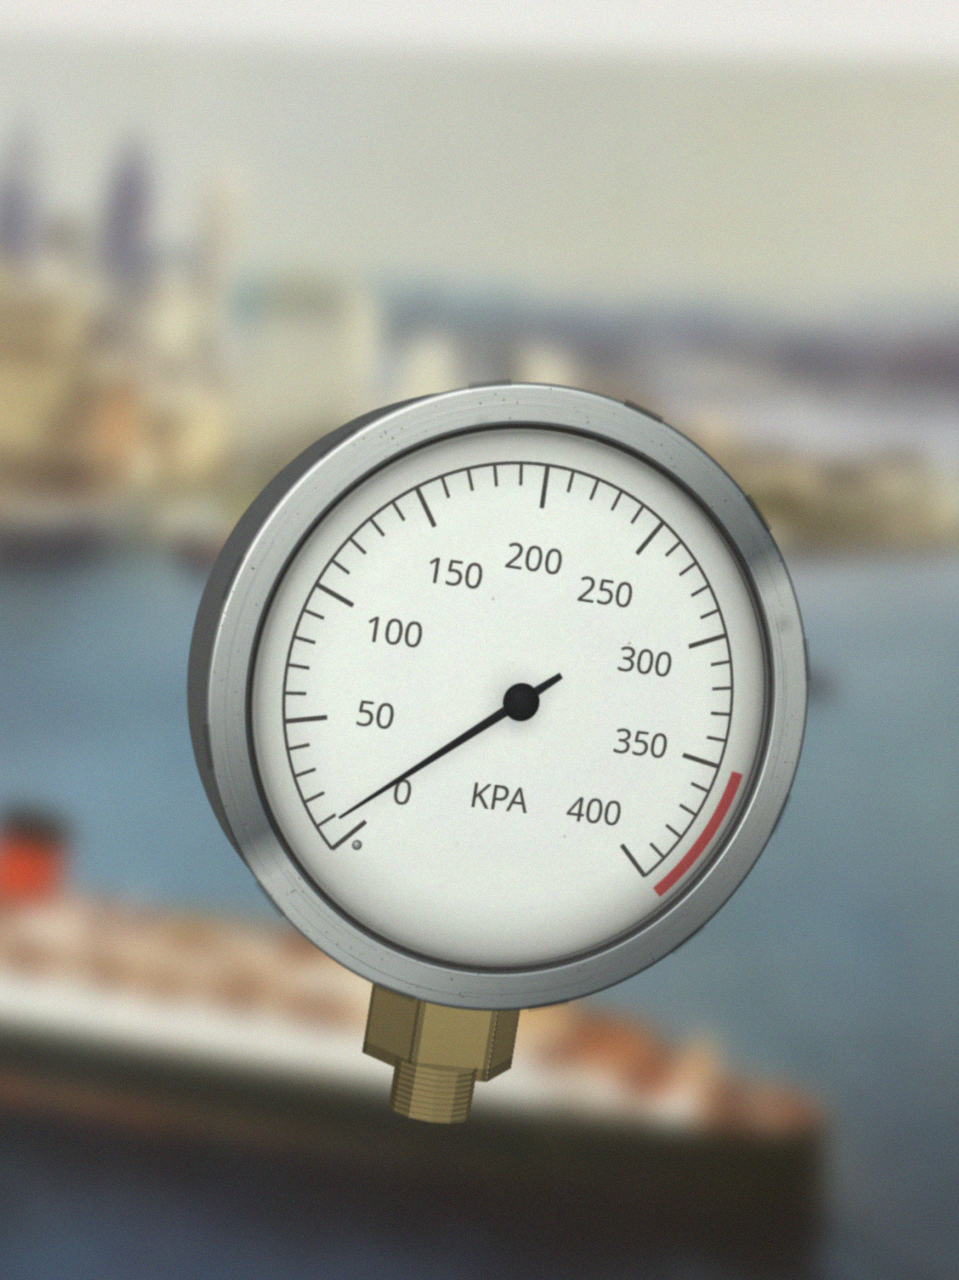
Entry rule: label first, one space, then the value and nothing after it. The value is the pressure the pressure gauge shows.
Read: 10 kPa
